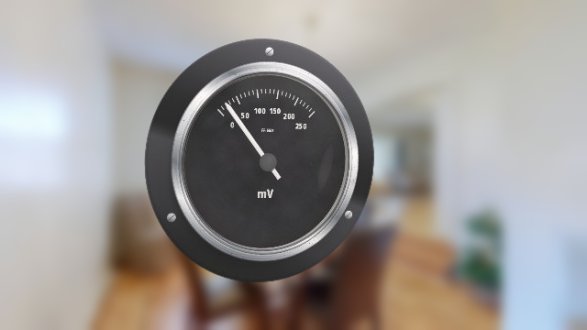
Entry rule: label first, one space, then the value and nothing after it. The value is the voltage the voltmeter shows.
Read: 20 mV
